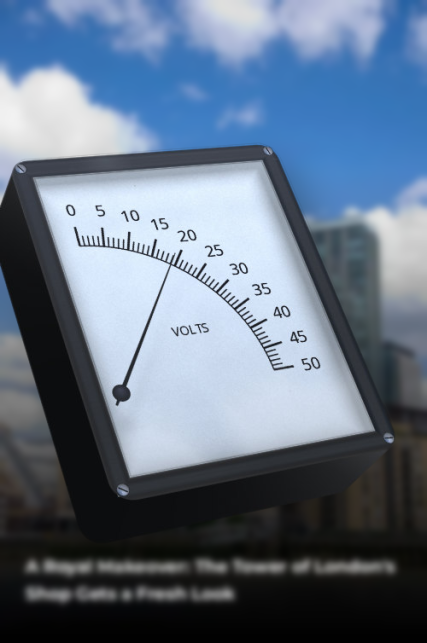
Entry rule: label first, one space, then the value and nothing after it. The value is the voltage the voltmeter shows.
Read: 19 V
